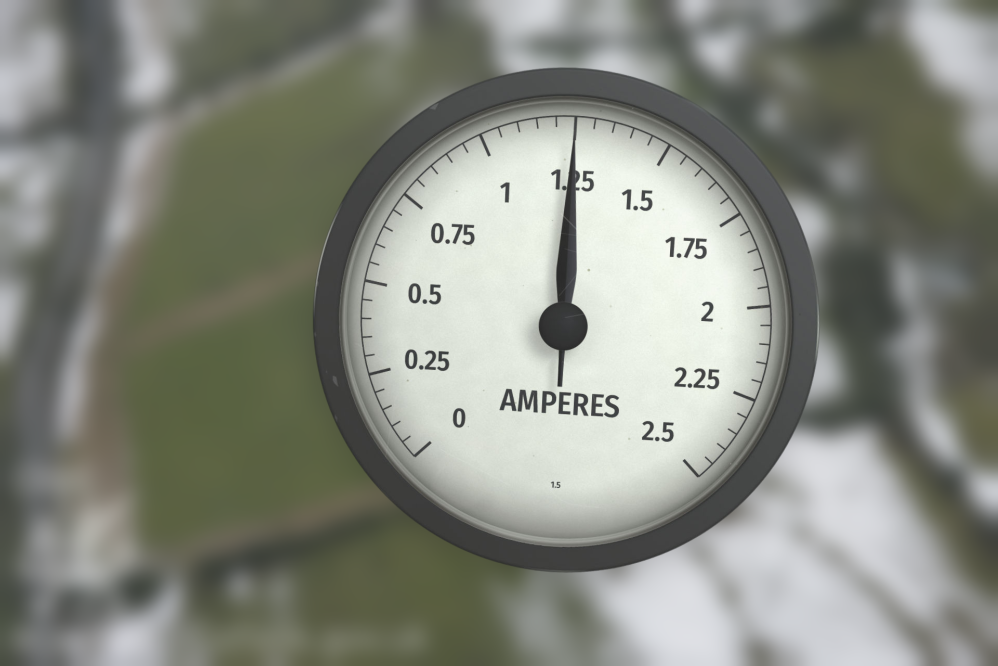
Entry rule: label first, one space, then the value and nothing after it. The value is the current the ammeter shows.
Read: 1.25 A
